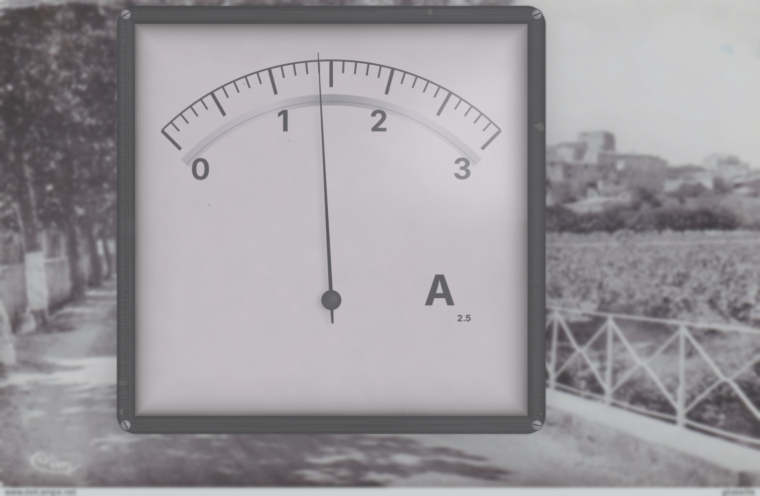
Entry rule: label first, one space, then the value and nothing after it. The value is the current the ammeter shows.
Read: 1.4 A
